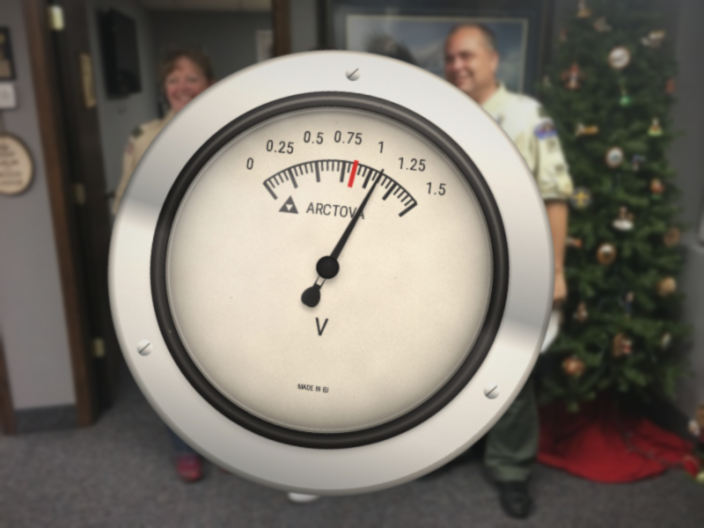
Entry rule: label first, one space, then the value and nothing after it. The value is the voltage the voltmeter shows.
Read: 1.1 V
